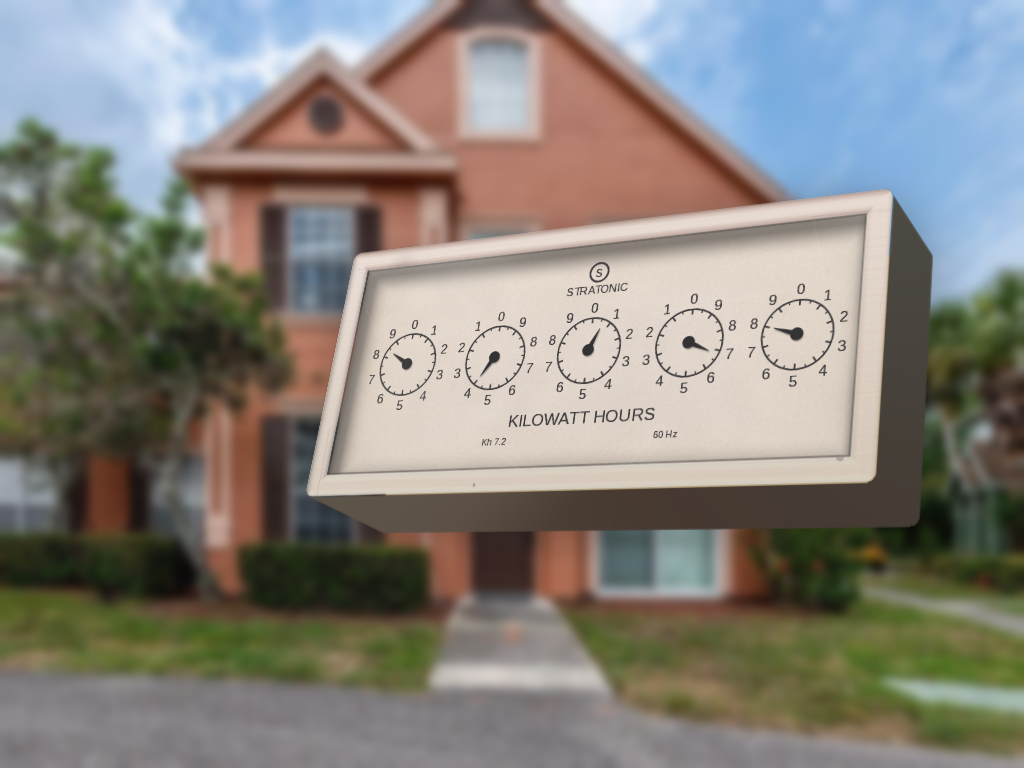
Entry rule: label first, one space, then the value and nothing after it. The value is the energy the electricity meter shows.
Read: 84068 kWh
